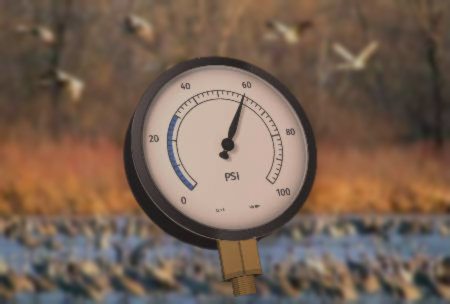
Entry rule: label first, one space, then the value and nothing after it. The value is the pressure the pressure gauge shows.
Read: 60 psi
